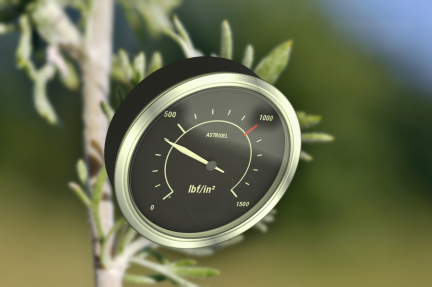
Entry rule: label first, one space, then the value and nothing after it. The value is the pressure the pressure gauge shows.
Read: 400 psi
